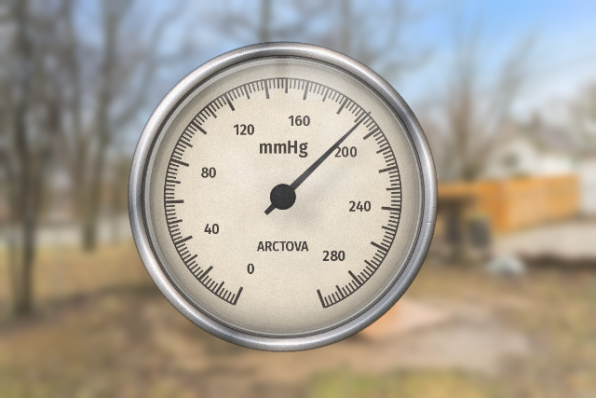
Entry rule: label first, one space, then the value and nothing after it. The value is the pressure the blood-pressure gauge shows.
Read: 192 mmHg
